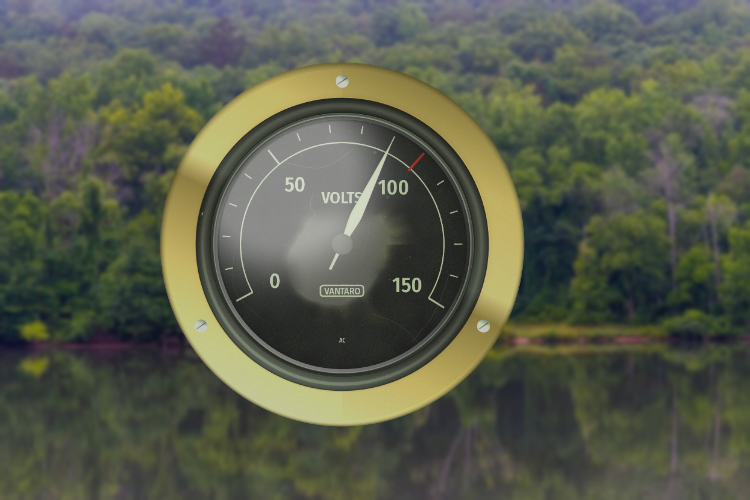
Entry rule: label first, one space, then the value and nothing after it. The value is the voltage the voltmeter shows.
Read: 90 V
